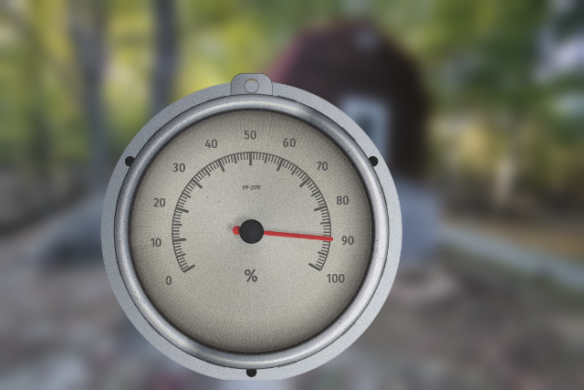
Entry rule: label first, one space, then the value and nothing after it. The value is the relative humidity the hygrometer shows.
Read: 90 %
